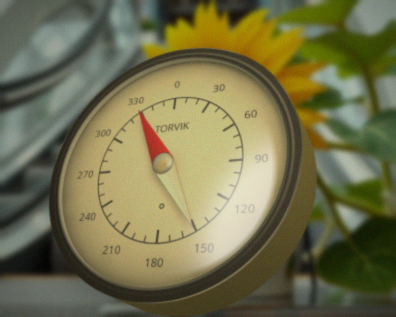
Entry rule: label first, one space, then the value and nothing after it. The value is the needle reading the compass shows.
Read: 330 °
